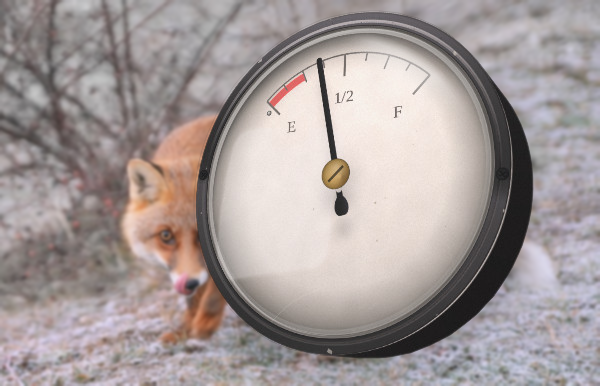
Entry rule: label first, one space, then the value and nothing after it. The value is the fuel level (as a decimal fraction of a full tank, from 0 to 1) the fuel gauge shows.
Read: 0.375
